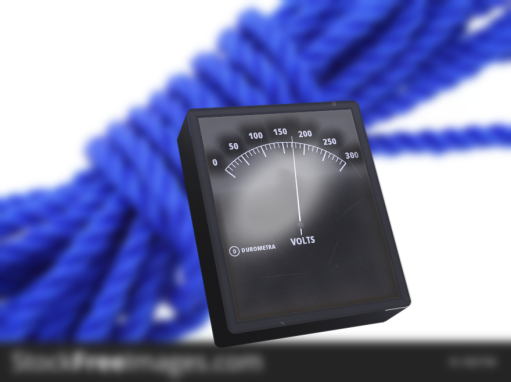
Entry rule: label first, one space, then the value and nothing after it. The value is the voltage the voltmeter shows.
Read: 170 V
